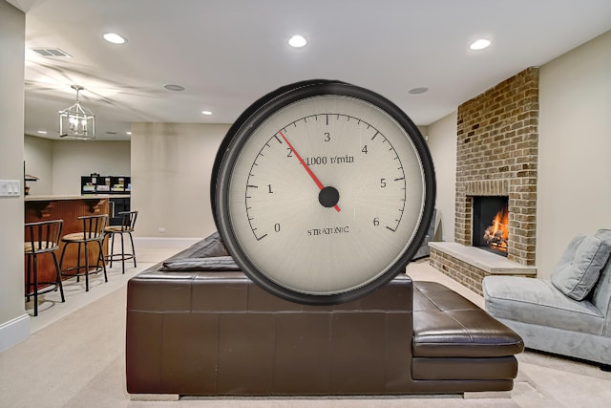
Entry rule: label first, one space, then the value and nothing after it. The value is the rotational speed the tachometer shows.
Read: 2100 rpm
